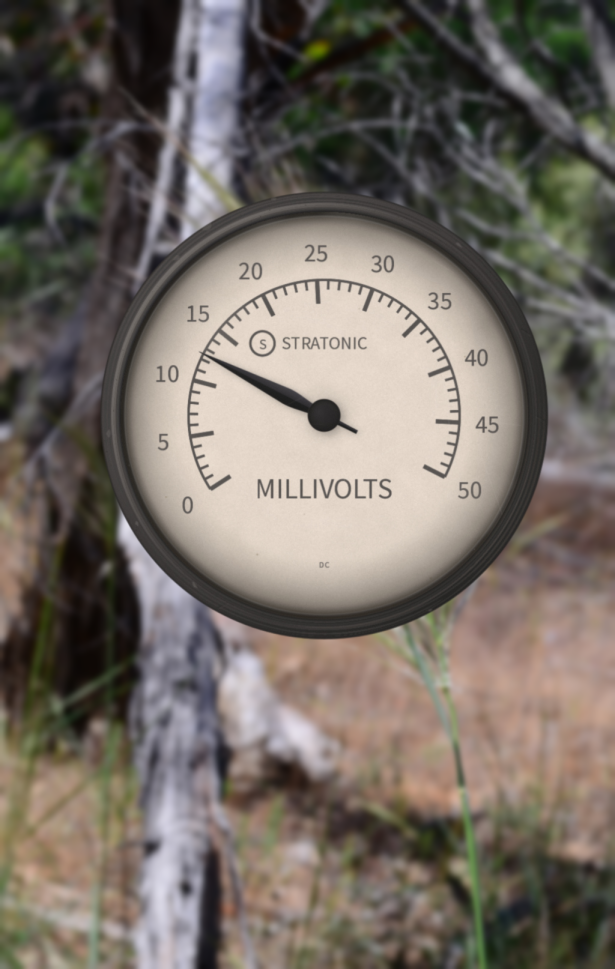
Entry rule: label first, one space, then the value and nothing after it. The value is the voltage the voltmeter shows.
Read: 12.5 mV
